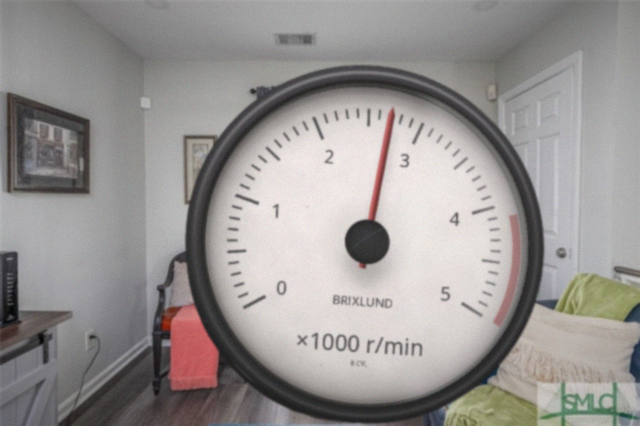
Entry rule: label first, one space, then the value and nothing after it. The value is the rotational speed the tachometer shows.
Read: 2700 rpm
